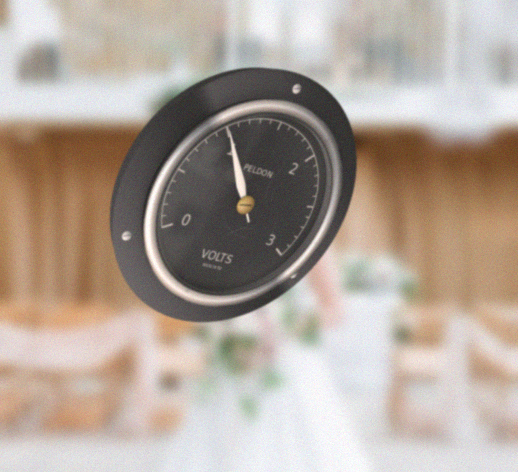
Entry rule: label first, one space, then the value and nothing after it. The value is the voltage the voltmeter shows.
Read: 1 V
